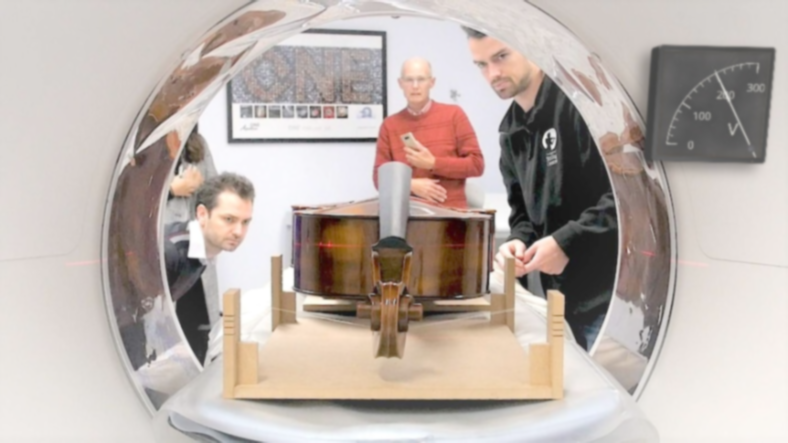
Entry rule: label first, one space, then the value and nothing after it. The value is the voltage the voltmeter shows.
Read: 200 V
